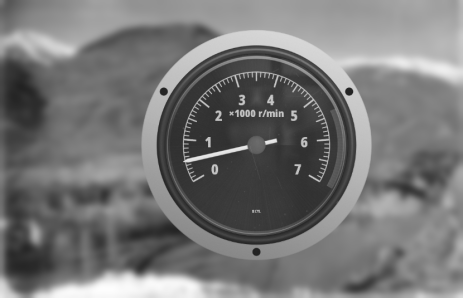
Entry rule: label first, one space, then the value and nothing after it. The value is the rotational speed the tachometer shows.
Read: 500 rpm
